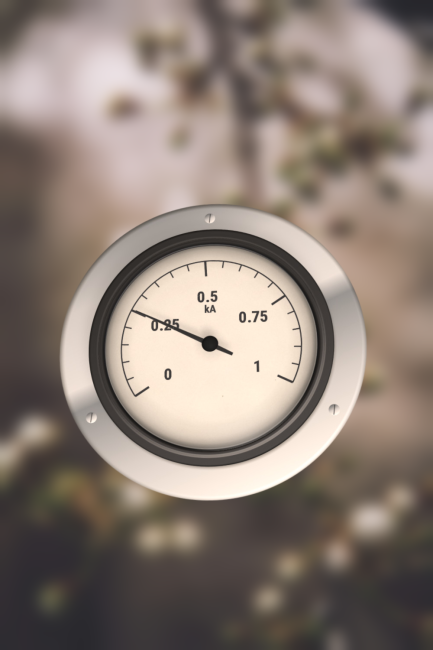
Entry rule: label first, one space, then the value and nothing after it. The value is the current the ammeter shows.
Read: 0.25 kA
